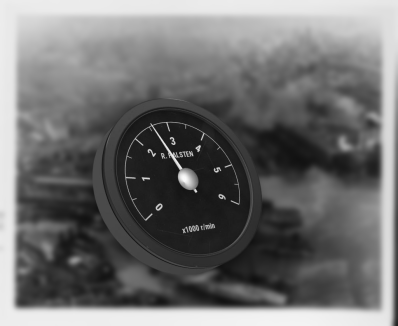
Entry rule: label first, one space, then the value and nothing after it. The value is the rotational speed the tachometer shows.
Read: 2500 rpm
